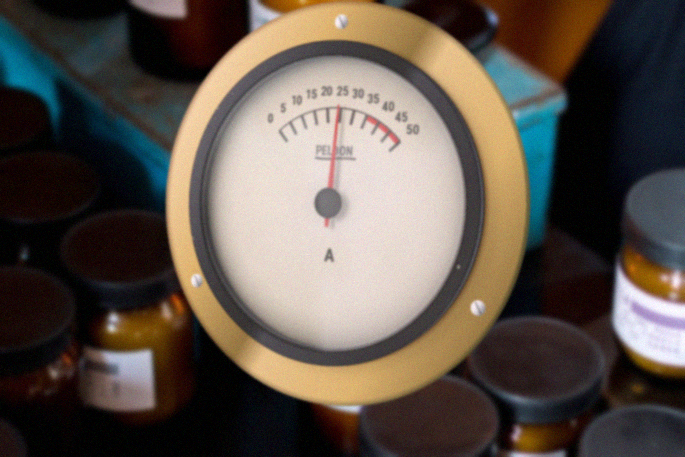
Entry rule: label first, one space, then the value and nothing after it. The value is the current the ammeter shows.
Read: 25 A
